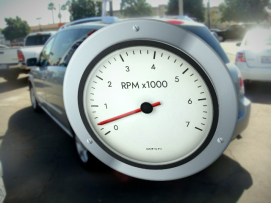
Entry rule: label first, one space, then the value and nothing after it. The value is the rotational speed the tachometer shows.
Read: 400 rpm
